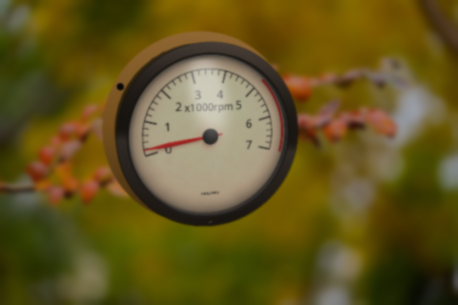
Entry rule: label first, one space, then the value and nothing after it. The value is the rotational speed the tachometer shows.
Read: 200 rpm
